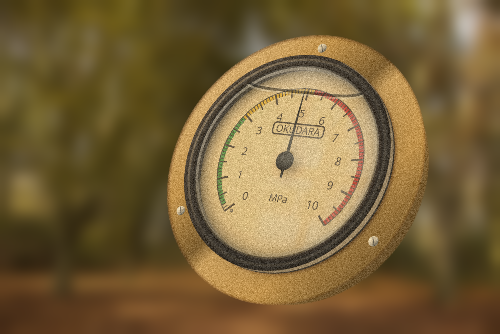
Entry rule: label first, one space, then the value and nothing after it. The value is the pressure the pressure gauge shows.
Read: 5 MPa
